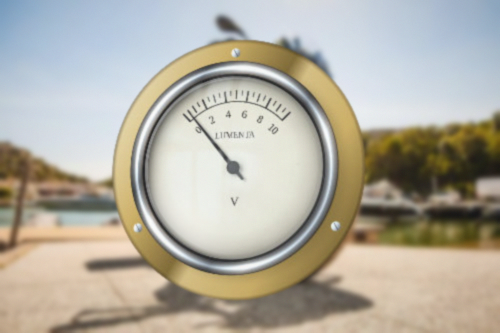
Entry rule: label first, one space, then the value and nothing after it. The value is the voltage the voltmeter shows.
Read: 0.5 V
